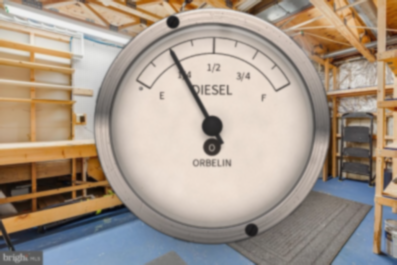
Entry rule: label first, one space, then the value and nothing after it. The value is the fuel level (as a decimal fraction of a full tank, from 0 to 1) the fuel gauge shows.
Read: 0.25
